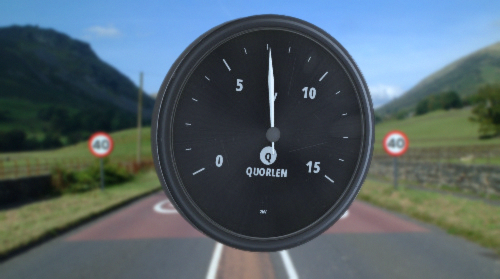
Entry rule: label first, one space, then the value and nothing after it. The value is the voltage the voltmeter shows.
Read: 7 V
